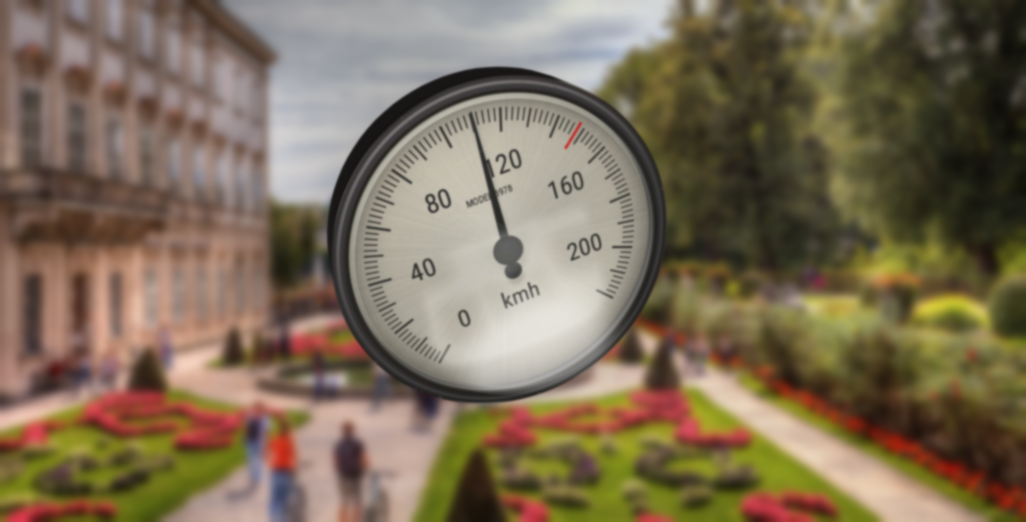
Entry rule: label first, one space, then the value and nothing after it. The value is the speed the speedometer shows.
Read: 110 km/h
